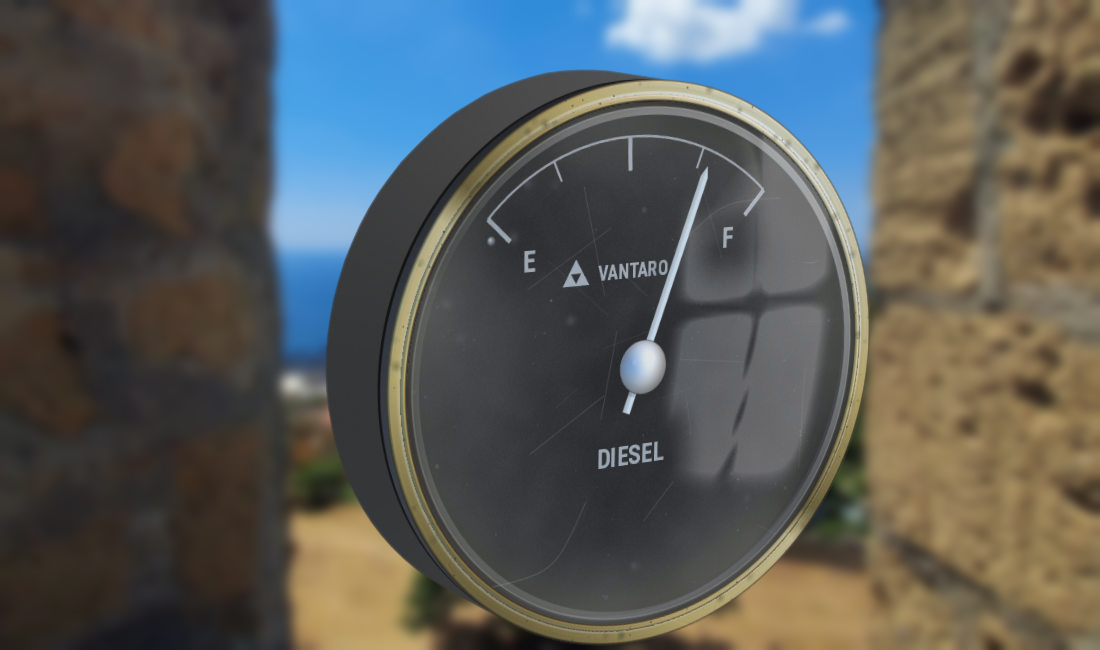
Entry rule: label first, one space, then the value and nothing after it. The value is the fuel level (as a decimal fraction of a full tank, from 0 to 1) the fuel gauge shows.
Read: 0.75
